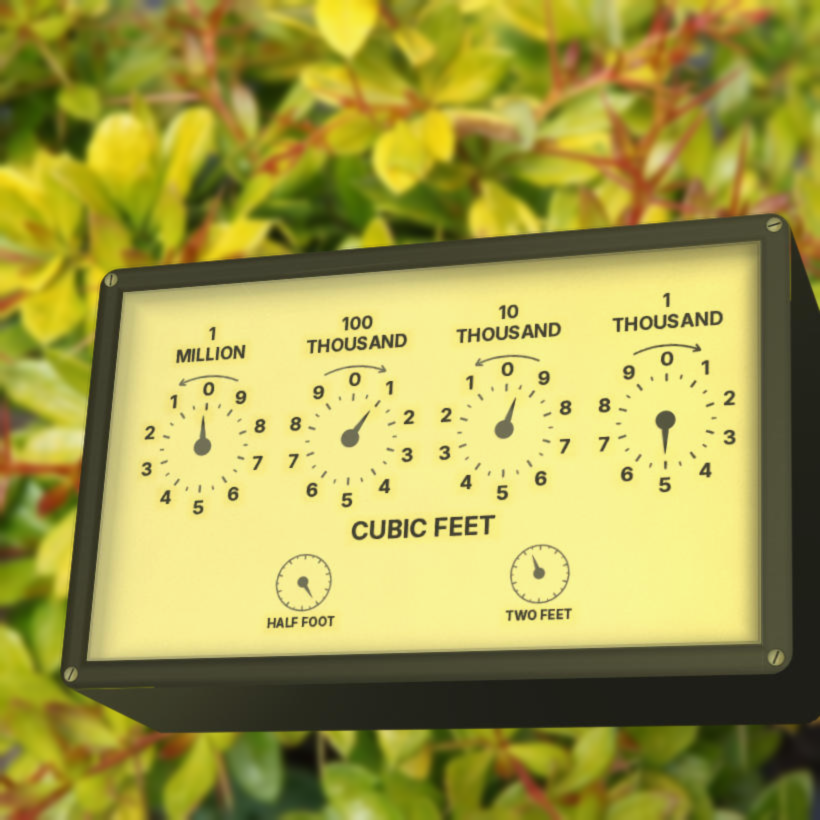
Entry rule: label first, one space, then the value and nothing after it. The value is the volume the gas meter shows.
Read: 9500 ft³
